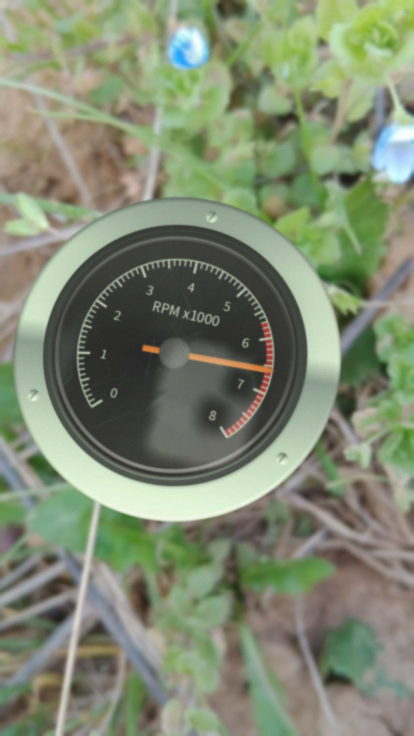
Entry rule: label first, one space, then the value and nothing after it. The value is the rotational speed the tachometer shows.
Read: 6600 rpm
